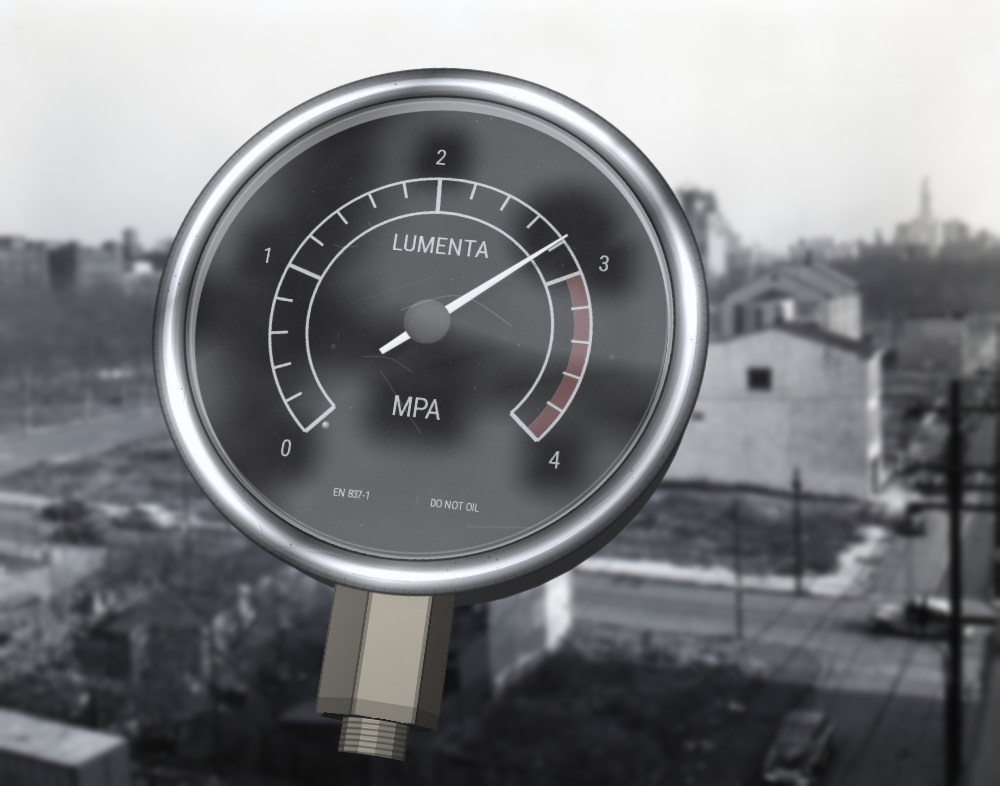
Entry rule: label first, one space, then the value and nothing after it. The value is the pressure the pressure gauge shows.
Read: 2.8 MPa
